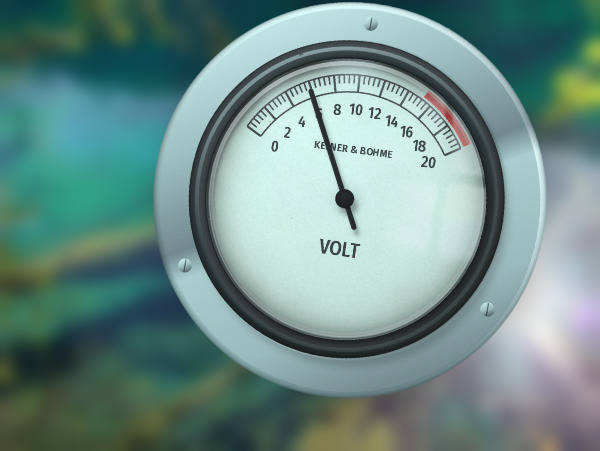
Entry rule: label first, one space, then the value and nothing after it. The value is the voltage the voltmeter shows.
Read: 6 V
